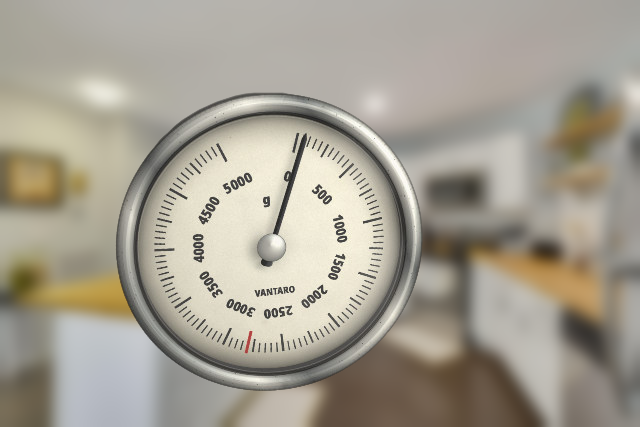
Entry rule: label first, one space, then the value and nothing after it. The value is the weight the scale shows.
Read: 50 g
